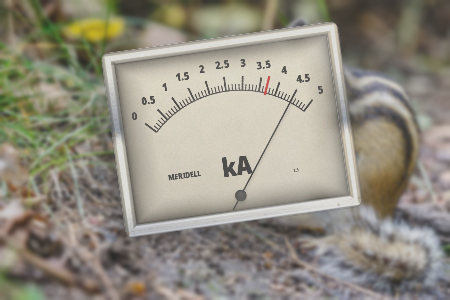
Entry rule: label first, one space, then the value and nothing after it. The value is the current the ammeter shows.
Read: 4.5 kA
